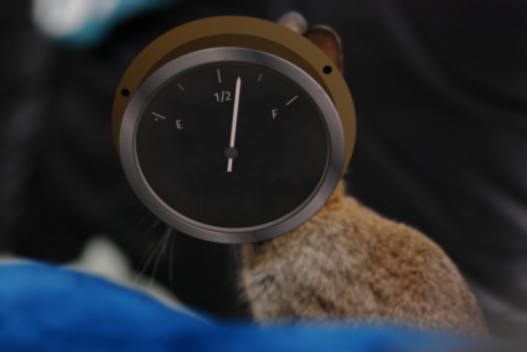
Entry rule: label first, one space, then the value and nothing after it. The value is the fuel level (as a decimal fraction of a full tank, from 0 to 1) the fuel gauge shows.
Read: 0.625
